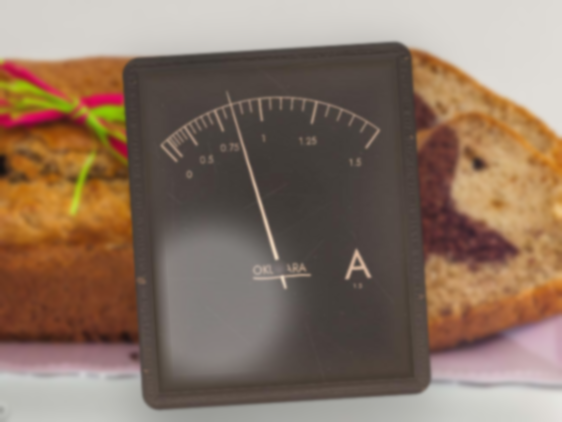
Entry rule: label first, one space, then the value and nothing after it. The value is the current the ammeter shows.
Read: 0.85 A
